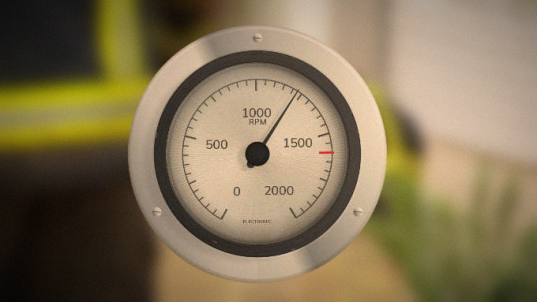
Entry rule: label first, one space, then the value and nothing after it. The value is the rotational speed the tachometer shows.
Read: 1225 rpm
